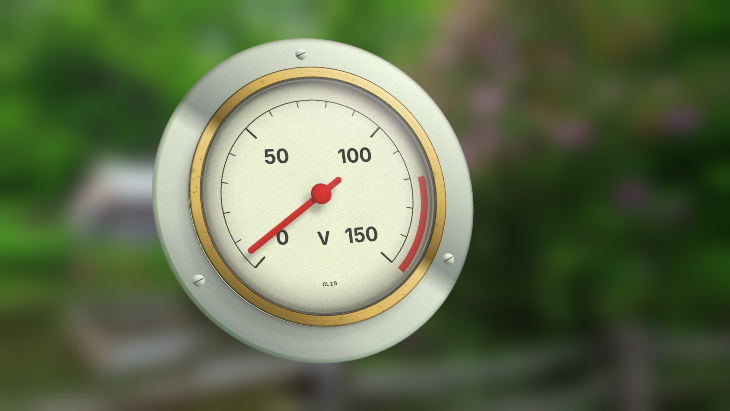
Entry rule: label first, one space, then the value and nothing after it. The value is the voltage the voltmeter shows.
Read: 5 V
